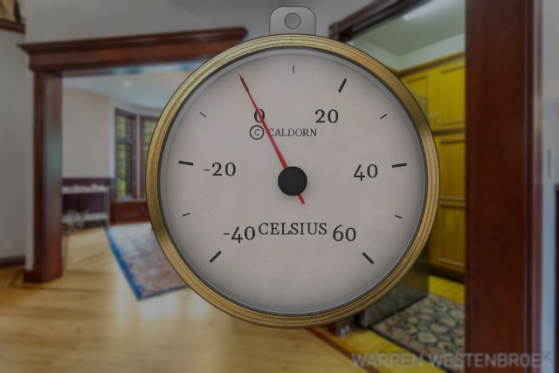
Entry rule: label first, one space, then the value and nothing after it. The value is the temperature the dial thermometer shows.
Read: 0 °C
